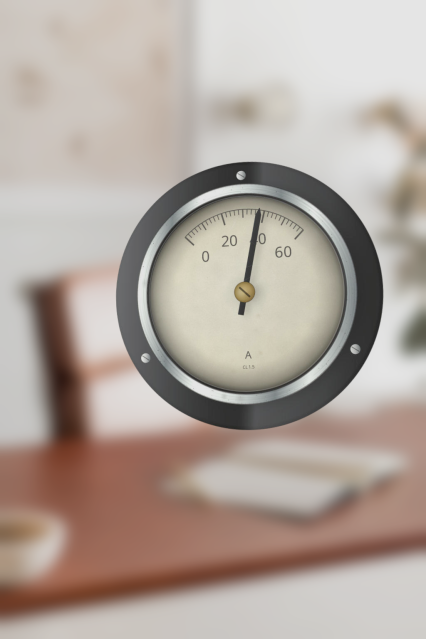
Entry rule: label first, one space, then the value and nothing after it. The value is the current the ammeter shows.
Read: 38 A
